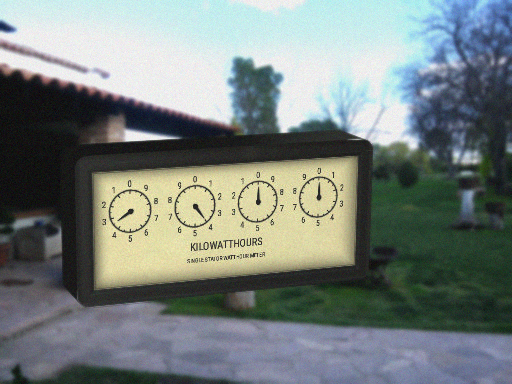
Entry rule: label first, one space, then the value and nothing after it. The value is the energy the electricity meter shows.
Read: 3400 kWh
